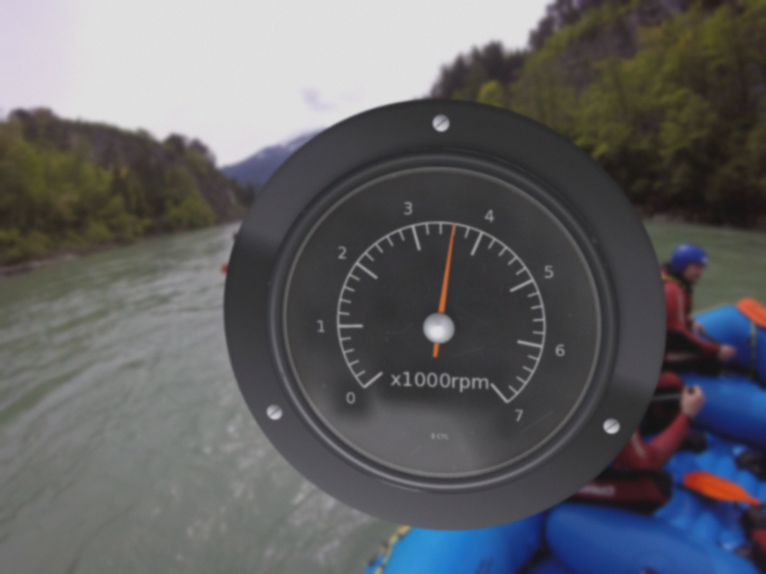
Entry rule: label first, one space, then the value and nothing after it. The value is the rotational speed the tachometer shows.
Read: 3600 rpm
